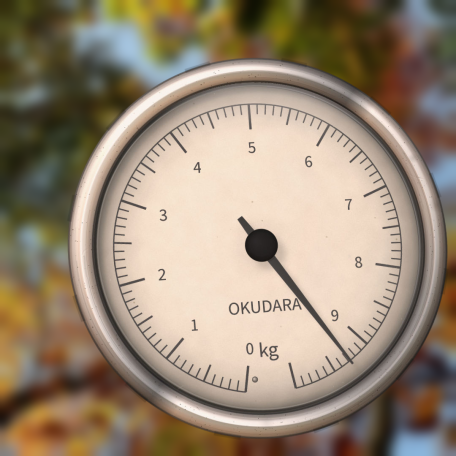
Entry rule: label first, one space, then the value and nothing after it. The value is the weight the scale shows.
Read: 9.3 kg
